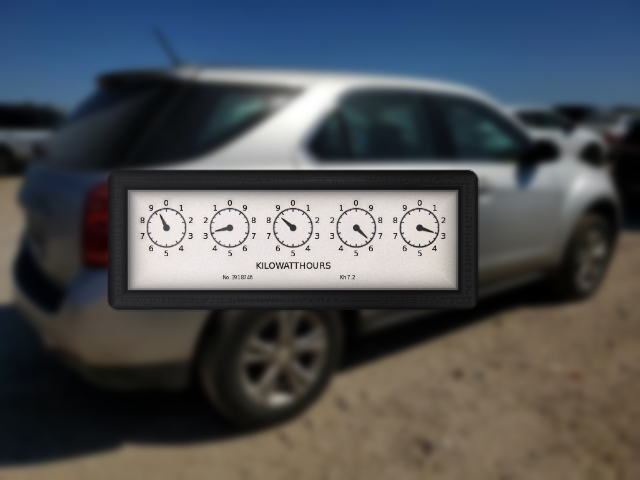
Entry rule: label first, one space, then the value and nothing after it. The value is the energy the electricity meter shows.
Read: 92863 kWh
